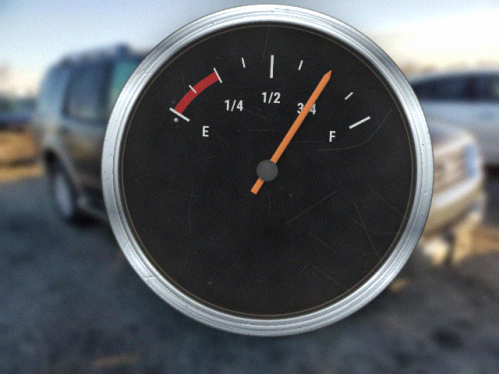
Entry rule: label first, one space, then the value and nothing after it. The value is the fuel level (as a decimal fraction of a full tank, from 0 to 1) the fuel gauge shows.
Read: 0.75
